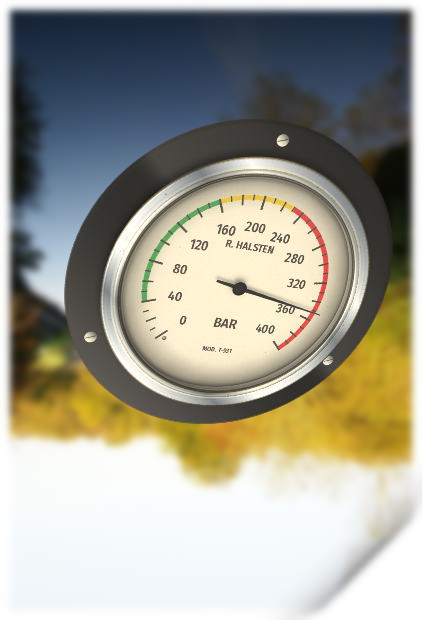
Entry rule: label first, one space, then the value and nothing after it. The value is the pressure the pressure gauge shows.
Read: 350 bar
